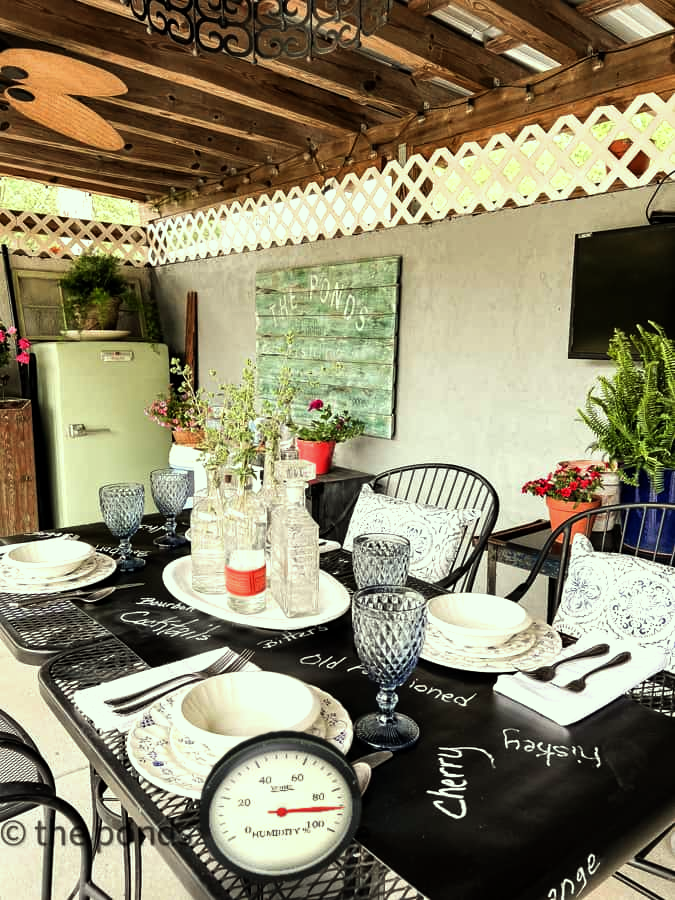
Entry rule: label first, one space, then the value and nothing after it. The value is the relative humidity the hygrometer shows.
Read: 88 %
